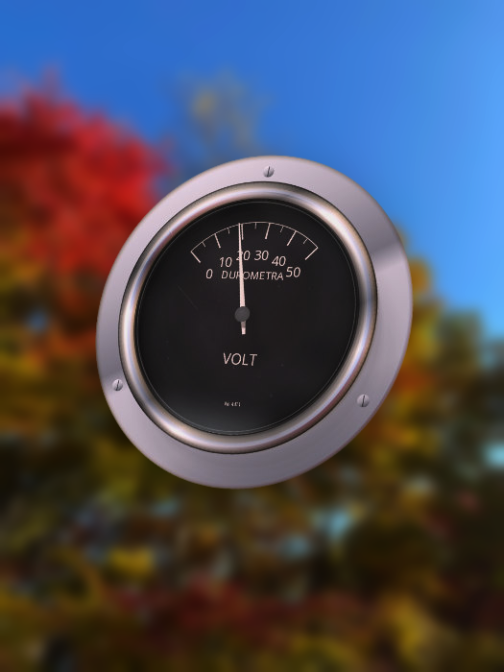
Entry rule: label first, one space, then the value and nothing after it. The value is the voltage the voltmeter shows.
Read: 20 V
